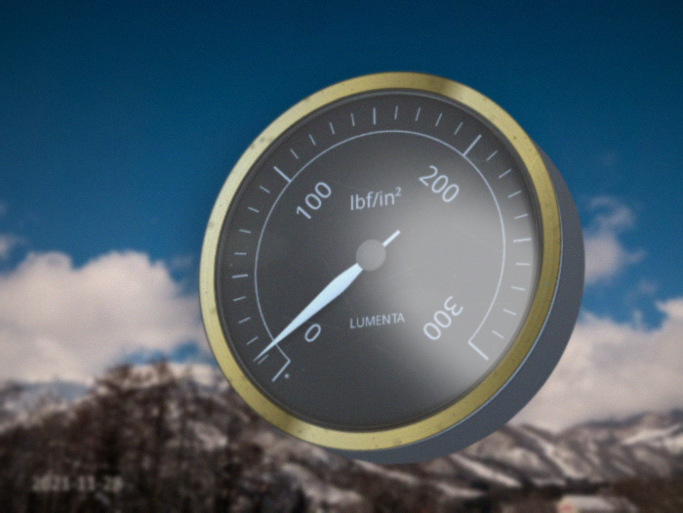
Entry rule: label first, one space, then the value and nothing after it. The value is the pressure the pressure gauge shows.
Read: 10 psi
